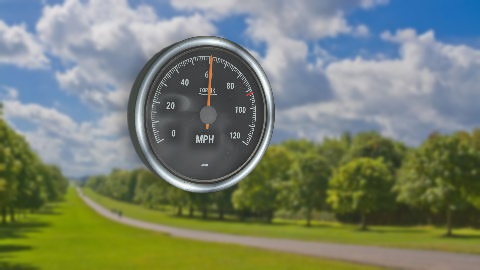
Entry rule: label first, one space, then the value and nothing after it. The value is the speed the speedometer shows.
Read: 60 mph
